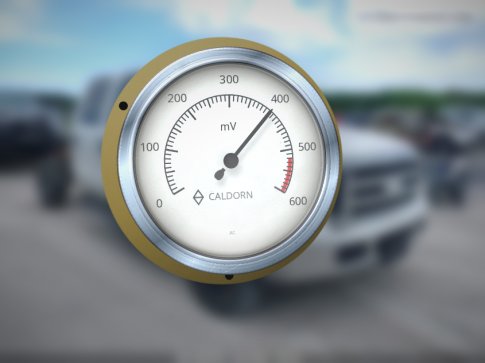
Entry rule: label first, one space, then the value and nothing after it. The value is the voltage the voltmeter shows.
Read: 400 mV
